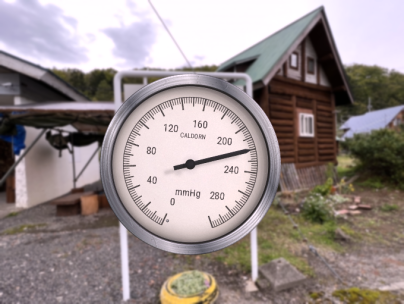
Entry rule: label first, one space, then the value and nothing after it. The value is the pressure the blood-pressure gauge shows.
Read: 220 mmHg
